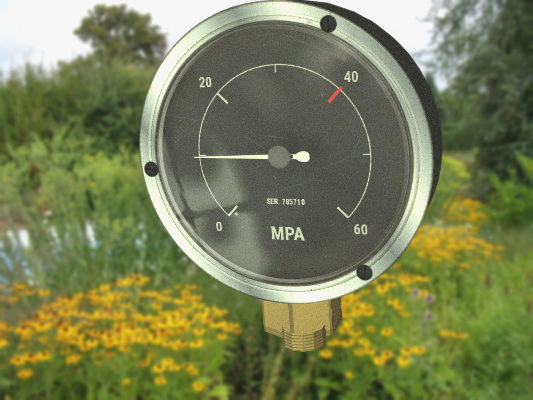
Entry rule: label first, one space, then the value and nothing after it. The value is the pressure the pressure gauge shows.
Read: 10 MPa
